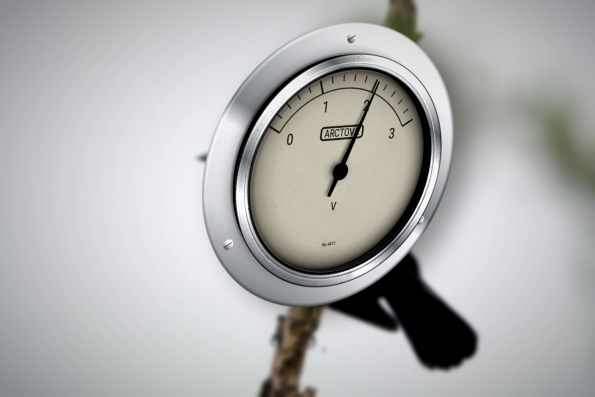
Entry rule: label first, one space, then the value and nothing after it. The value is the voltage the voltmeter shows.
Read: 2 V
